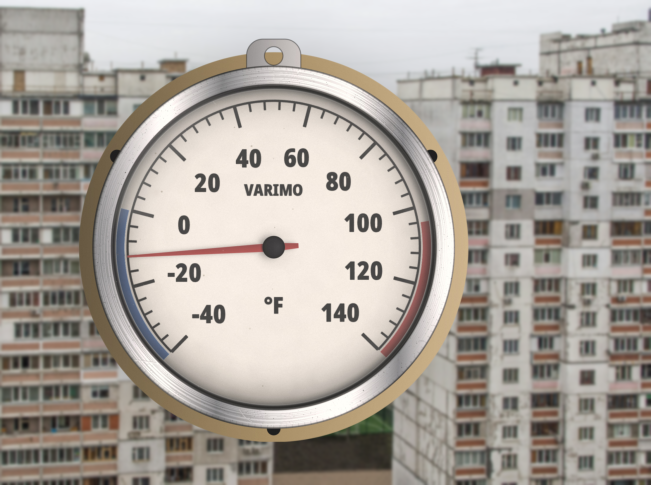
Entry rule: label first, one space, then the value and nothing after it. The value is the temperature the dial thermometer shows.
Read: -12 °F
